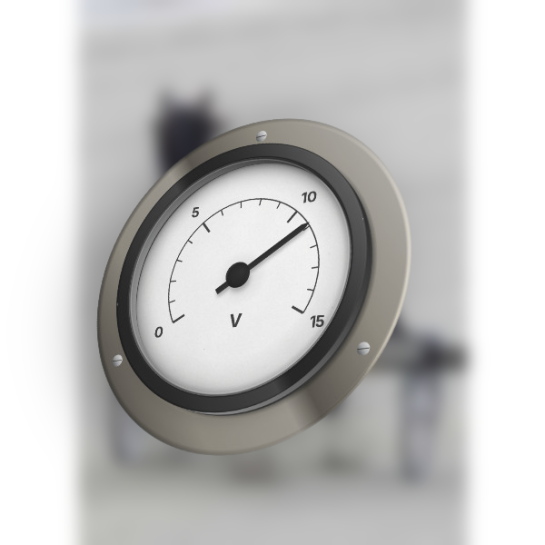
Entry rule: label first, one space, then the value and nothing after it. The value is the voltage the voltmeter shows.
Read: 11 V
